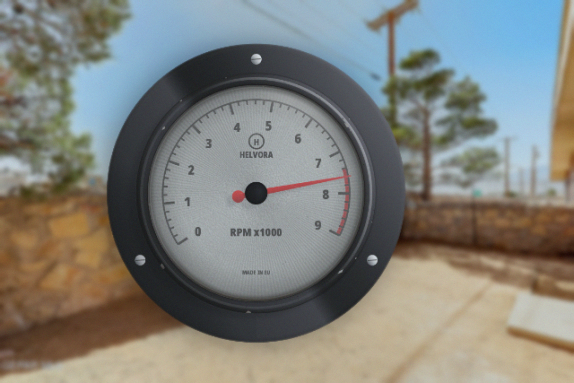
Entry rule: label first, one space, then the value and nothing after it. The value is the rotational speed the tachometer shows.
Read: 7600 rpm
